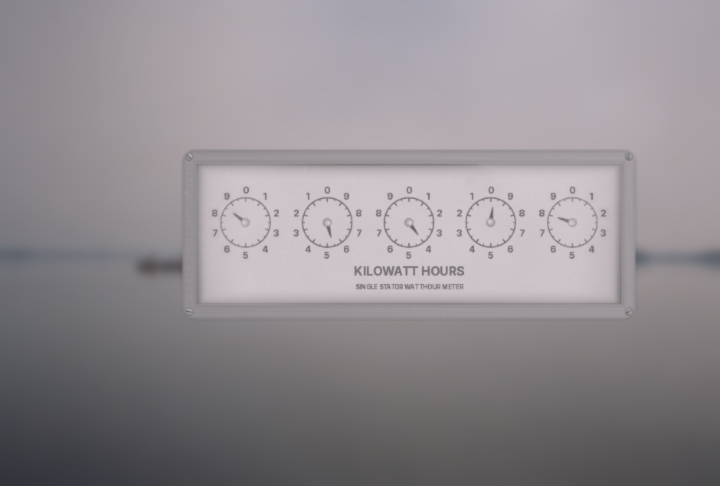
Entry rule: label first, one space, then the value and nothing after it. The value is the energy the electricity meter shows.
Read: 85398 kWh
